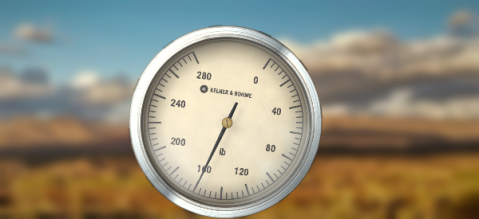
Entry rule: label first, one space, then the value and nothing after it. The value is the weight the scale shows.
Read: 160 lb
